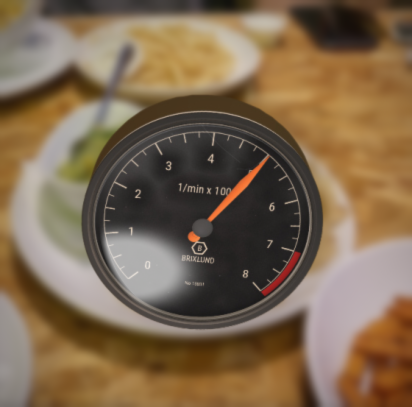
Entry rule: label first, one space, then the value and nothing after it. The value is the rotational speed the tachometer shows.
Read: 5000 rpm
